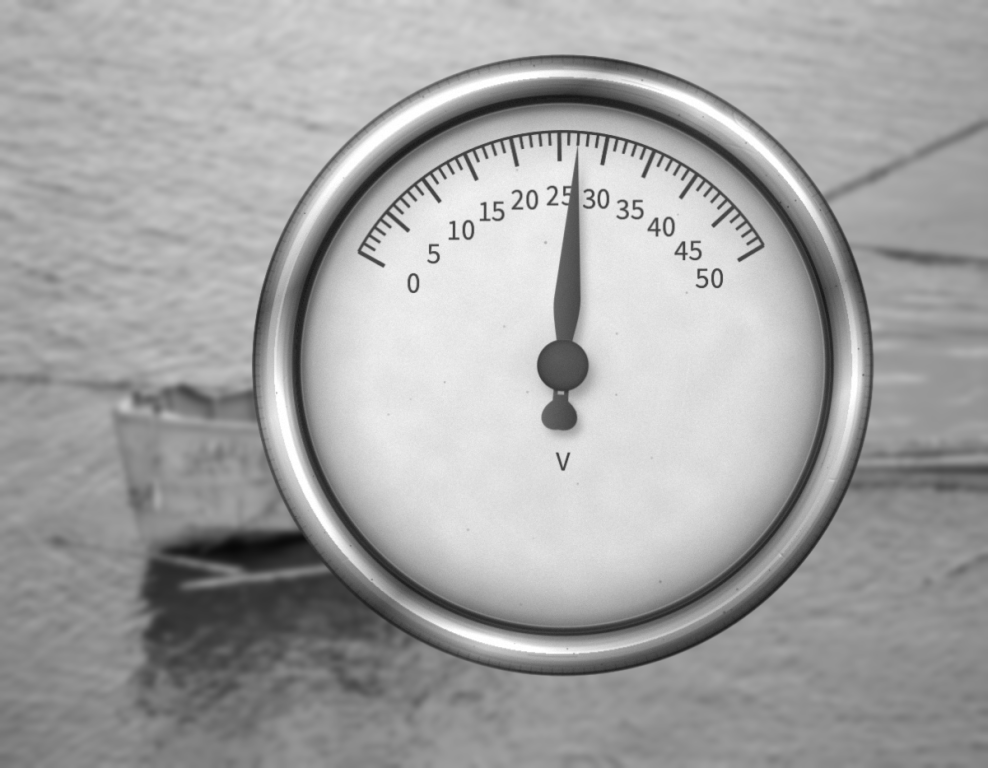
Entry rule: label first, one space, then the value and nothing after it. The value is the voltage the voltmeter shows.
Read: 27 V
